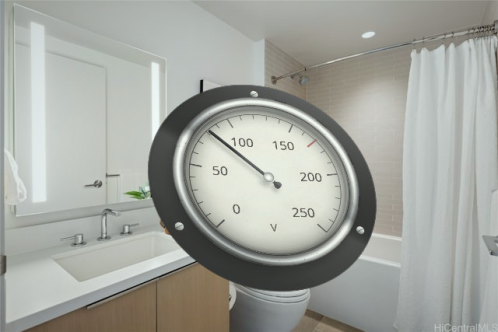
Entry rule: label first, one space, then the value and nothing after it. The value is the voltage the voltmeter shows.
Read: 80 V
